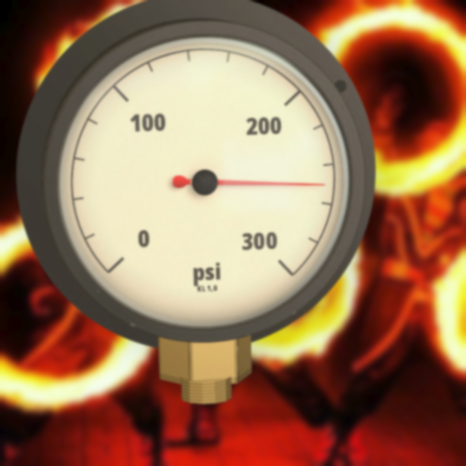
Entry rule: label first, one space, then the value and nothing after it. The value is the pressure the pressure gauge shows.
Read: 250 psi
